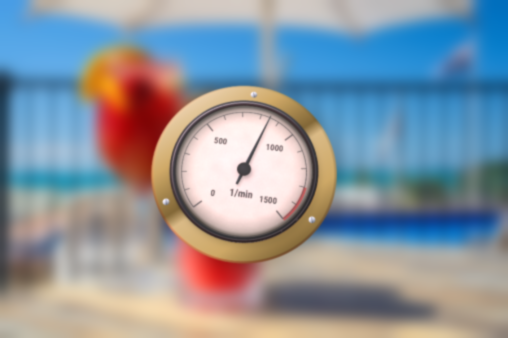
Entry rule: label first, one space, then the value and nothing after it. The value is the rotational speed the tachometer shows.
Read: 850 rpm
